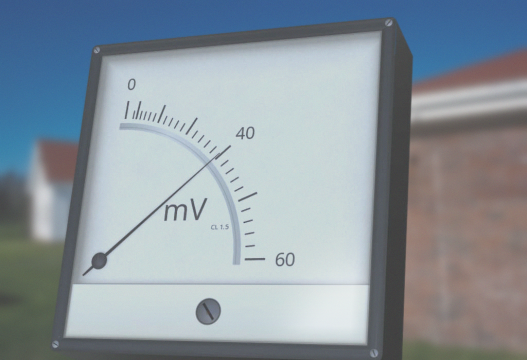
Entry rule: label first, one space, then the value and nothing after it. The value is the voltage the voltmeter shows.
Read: 40 mV
